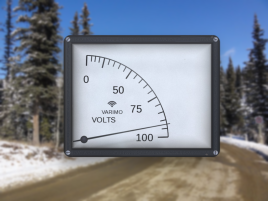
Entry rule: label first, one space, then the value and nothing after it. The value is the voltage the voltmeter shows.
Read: 92.5 V
